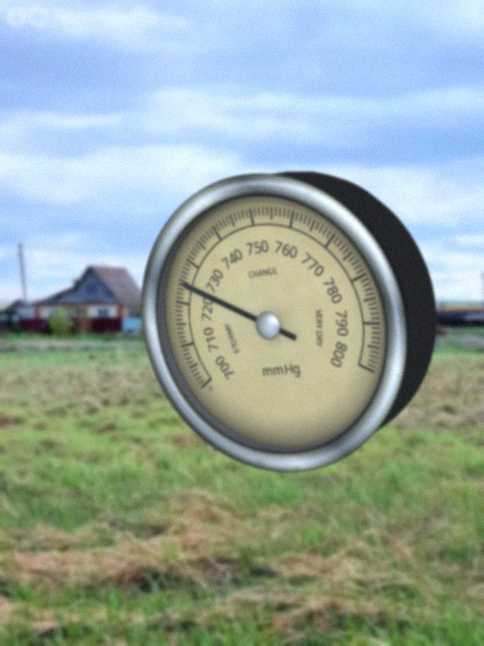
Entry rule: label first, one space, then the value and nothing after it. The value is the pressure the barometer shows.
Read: 725 mmHg
